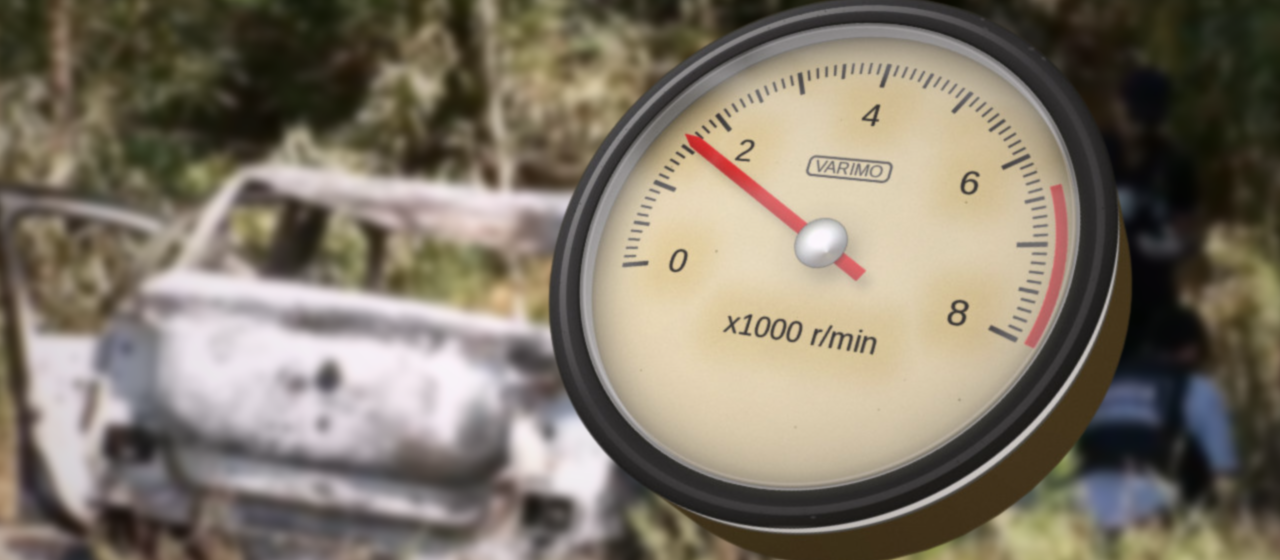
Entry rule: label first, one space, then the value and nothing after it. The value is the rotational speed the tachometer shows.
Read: 1600 rpm
